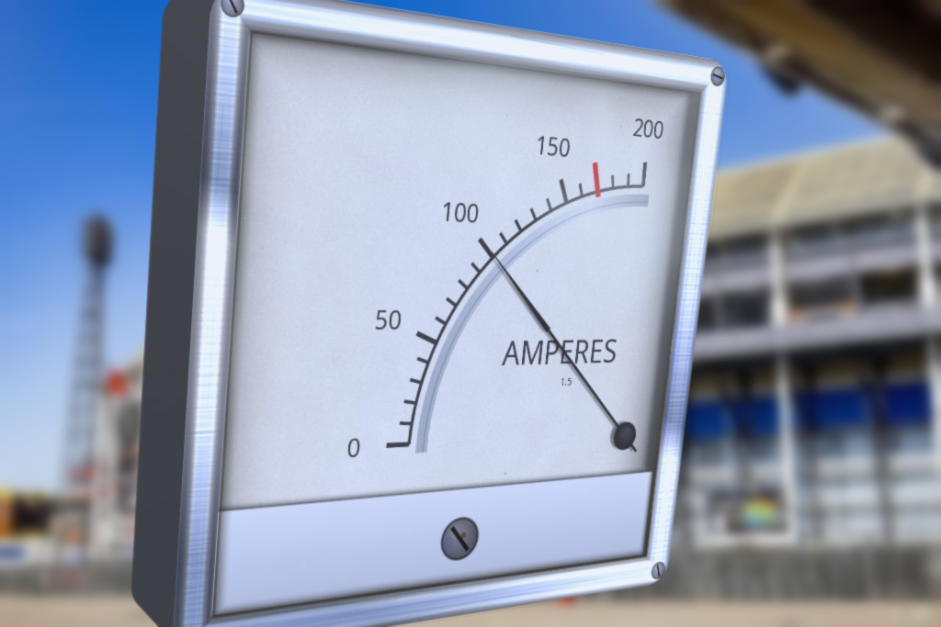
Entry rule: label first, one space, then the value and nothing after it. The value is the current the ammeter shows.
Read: 100 A
